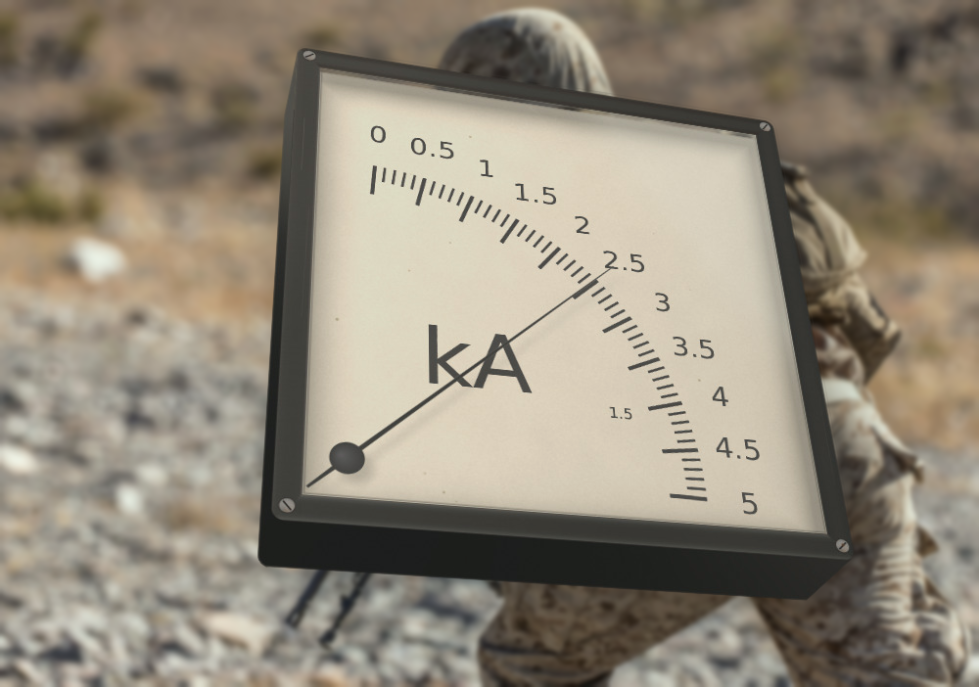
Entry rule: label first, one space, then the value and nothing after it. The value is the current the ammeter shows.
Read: 2.5 kA
